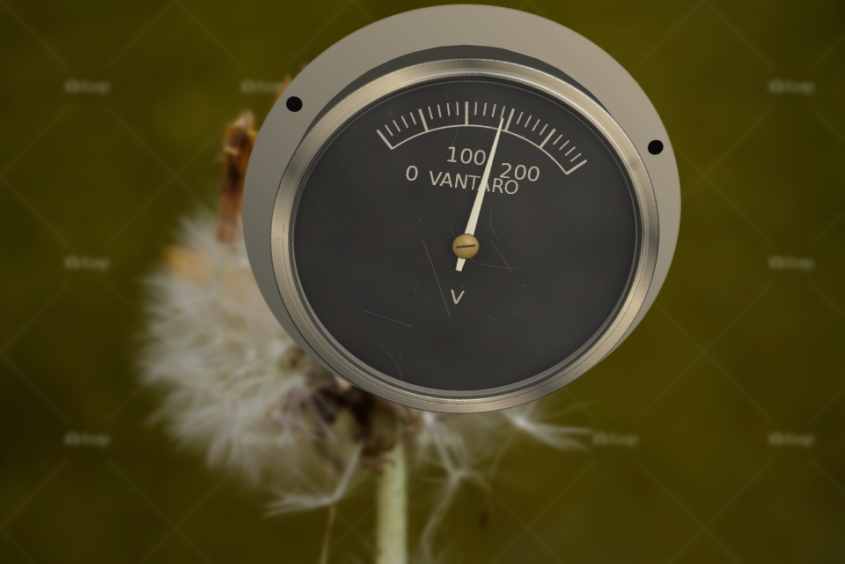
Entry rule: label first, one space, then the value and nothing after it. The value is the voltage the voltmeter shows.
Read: 140 V
